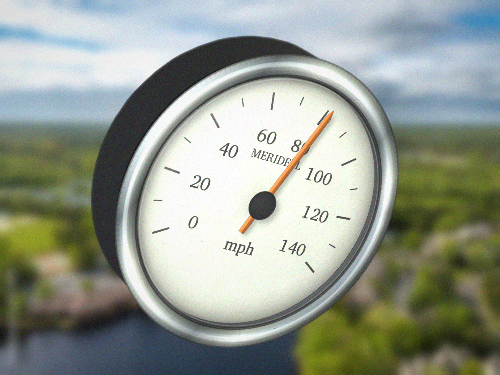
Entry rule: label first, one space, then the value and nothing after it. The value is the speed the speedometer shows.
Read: 80 mph
